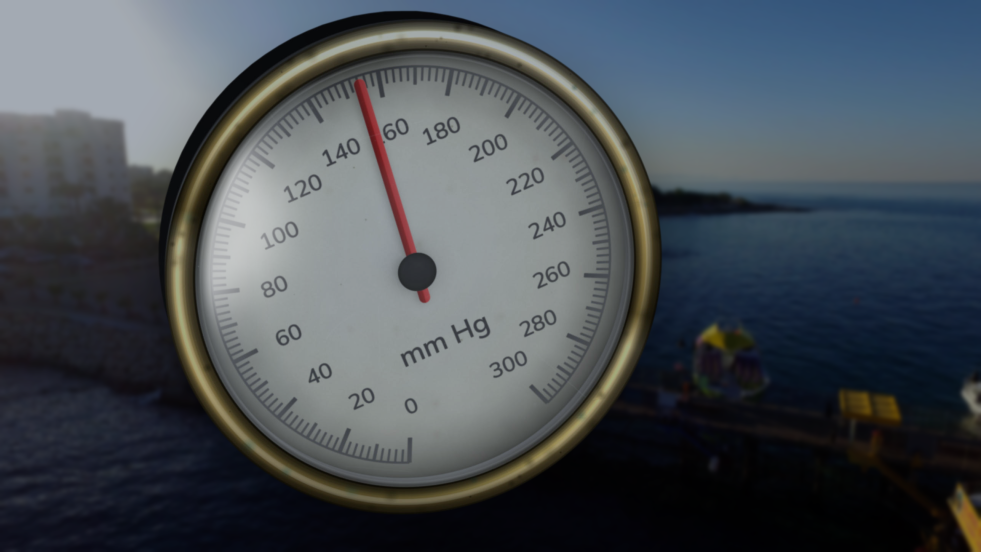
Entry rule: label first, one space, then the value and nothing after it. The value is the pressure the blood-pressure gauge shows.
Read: 154 mmHg
